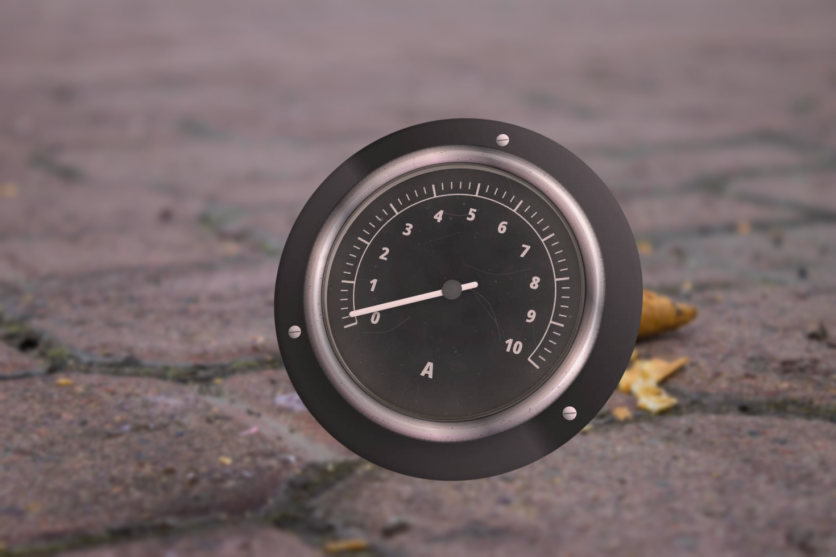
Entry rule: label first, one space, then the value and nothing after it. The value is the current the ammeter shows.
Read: 0.2 A
